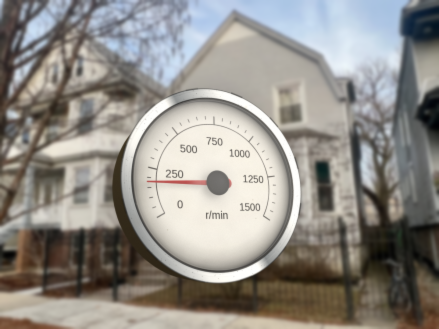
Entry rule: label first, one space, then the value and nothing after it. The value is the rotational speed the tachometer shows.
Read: 175 rpm
